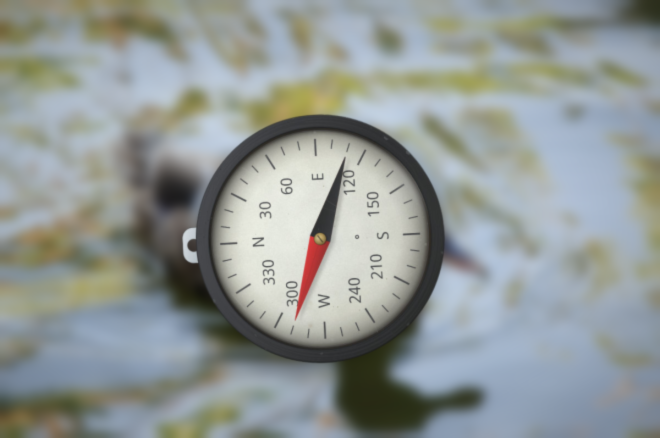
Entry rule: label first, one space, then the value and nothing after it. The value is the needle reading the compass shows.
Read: 290 °
